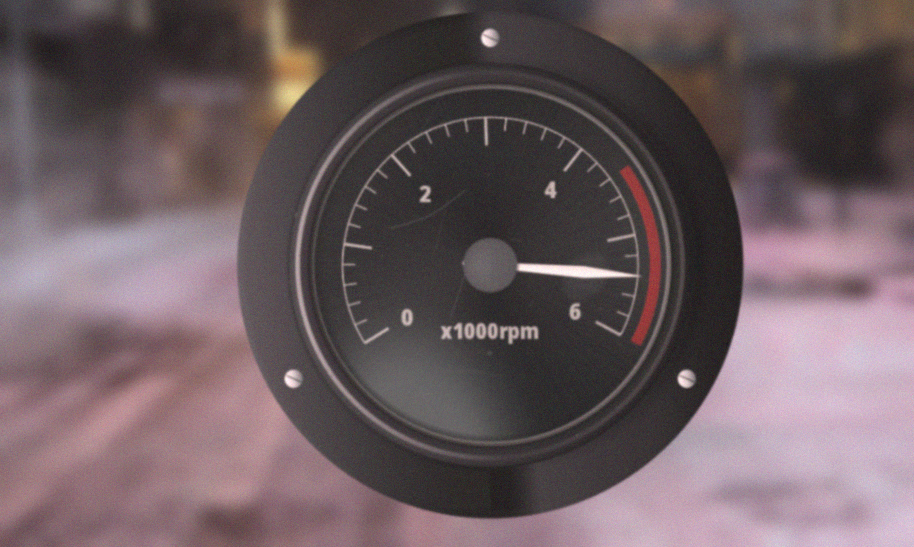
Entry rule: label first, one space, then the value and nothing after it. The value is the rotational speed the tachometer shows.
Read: 5400 rpm
